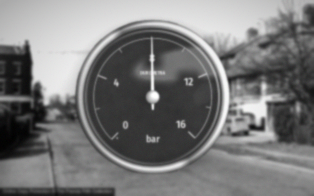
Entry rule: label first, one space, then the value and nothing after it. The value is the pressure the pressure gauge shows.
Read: 8 bar
